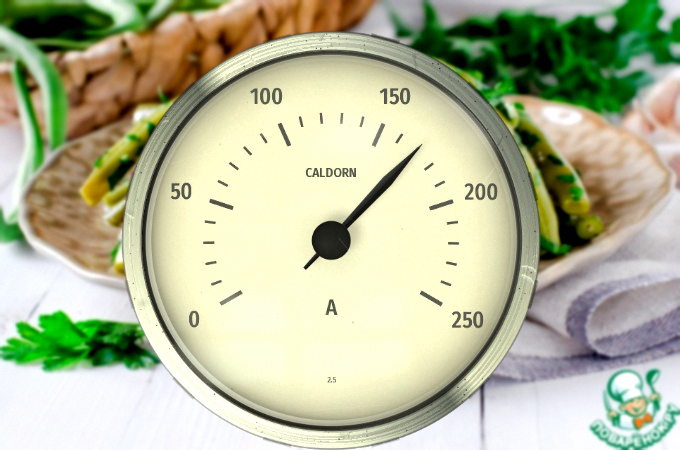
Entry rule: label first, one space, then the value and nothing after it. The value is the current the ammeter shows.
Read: 170 A
